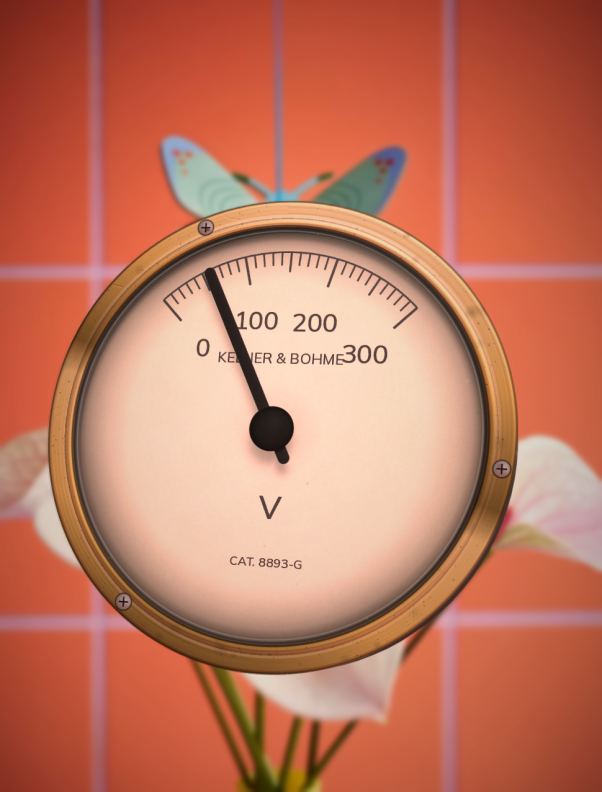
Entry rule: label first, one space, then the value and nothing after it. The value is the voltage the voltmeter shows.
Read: 60 V
